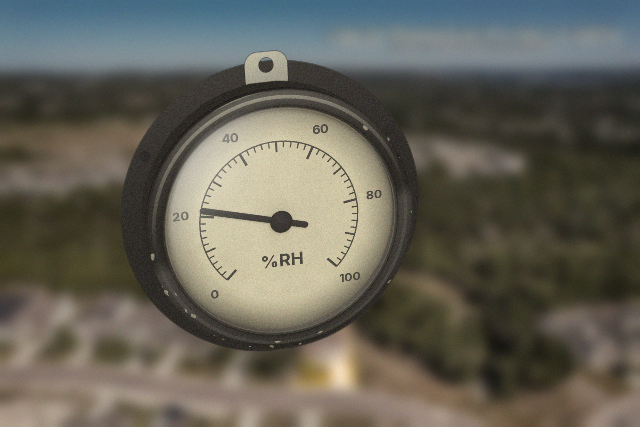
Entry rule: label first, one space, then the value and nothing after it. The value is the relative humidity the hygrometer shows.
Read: 22 %
